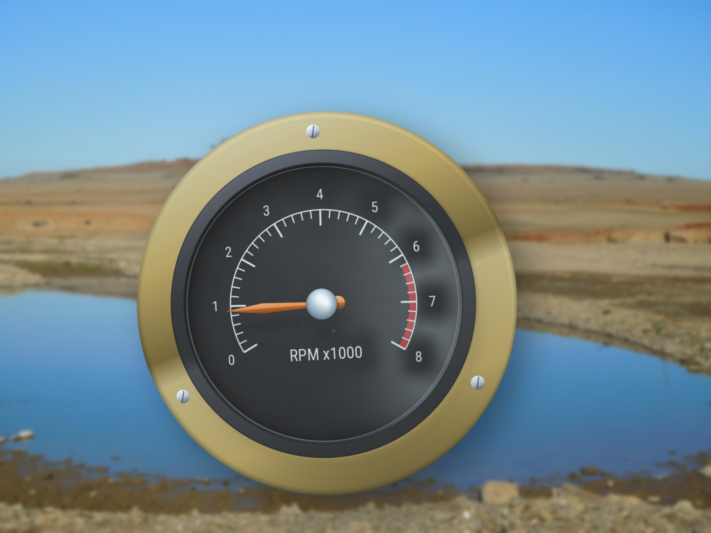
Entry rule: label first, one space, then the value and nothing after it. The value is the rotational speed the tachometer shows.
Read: 900 rpm
